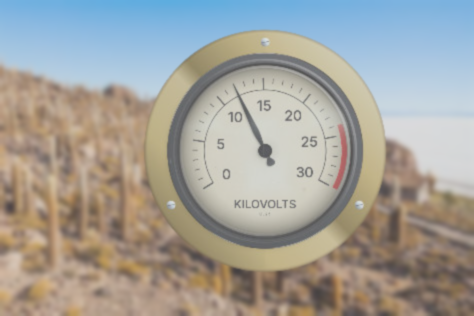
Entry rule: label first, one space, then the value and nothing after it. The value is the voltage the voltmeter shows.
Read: 12 kV
